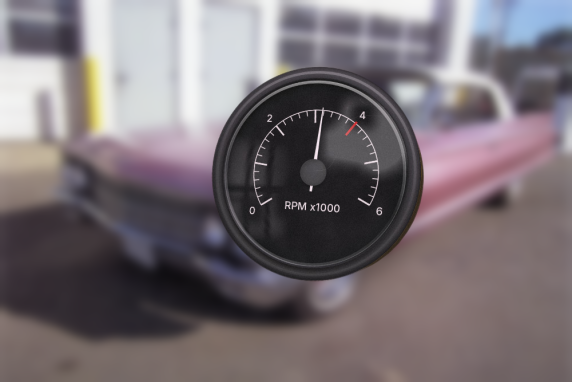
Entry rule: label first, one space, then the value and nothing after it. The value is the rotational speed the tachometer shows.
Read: 3200 rpm
